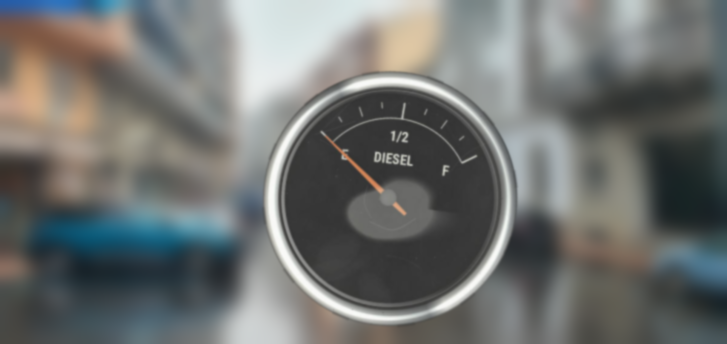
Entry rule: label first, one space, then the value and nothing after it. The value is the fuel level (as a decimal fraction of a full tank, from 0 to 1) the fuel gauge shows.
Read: 0
